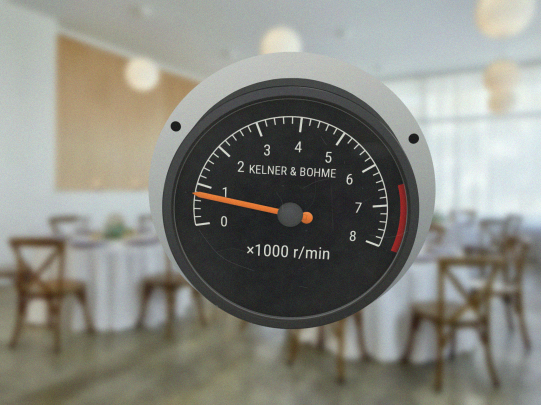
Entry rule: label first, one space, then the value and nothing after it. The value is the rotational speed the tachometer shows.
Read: 800 rpm
